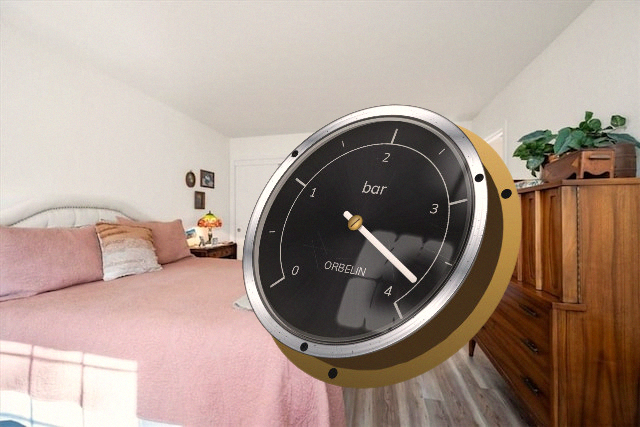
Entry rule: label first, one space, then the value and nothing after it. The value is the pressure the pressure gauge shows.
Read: 3.75 bar
